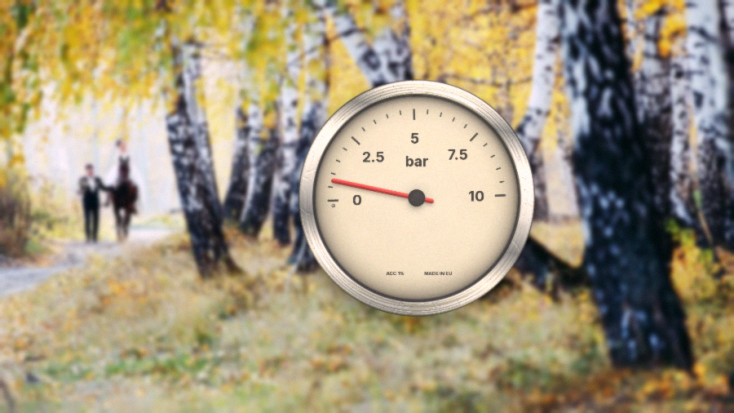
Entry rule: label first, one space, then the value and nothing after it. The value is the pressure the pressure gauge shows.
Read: 0.75 bar
